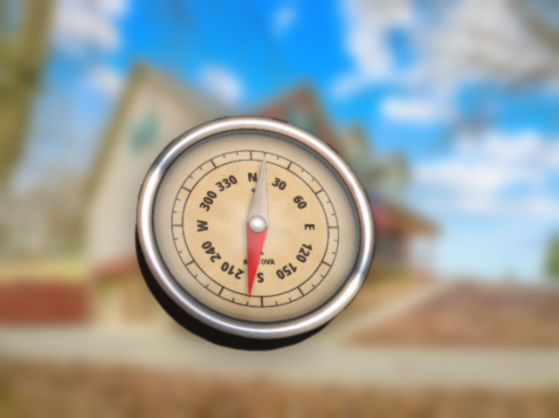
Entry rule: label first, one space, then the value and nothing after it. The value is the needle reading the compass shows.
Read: 190 °
